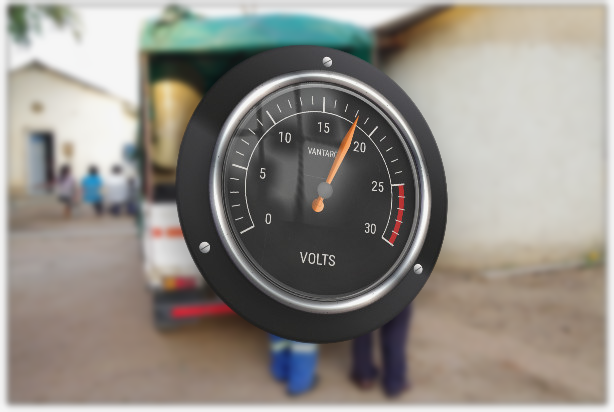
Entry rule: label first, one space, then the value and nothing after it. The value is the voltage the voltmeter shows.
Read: 18 V
